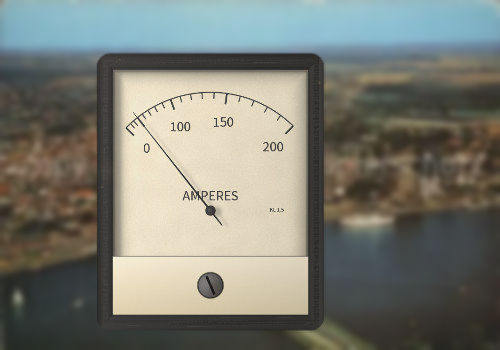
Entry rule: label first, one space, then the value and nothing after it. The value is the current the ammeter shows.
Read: 50 A
